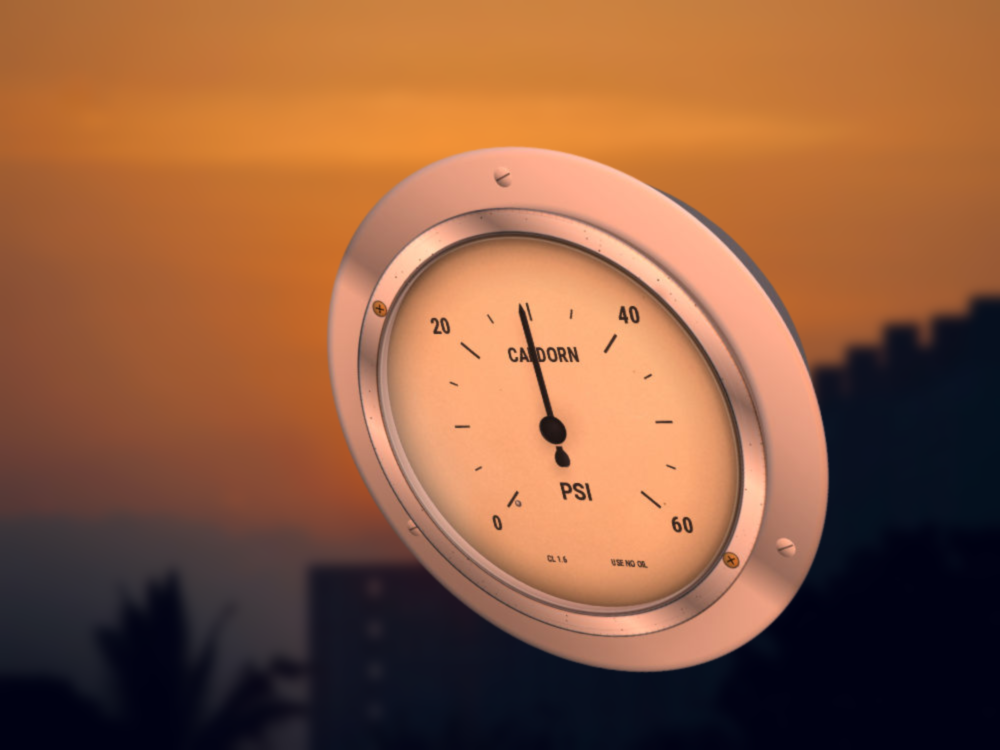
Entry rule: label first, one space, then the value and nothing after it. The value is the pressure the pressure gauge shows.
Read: 30 psi
